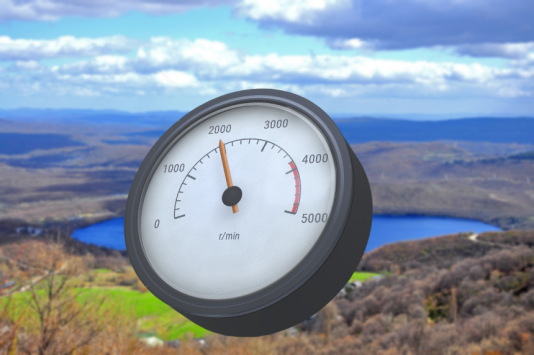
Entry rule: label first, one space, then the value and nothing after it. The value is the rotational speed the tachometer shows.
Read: 2000 rpm
